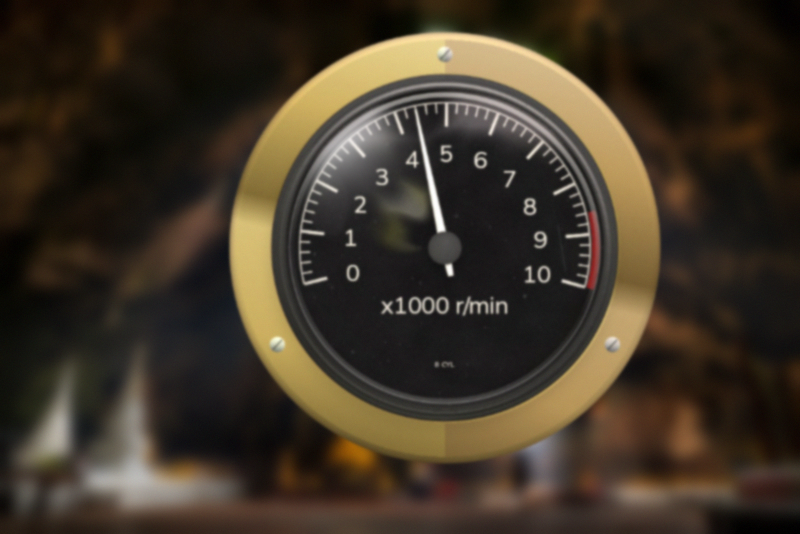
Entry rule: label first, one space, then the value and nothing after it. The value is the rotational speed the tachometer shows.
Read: 4400 rpm
